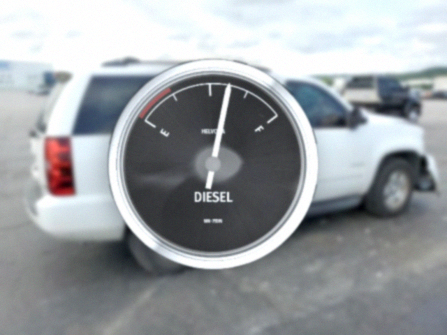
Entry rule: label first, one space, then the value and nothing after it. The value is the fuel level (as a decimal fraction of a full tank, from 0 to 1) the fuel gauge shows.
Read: 0.625
